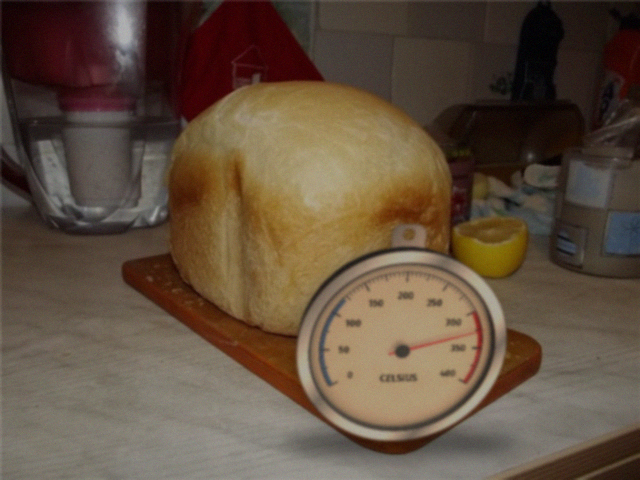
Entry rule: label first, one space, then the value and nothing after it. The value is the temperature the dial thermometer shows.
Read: 325 °C
